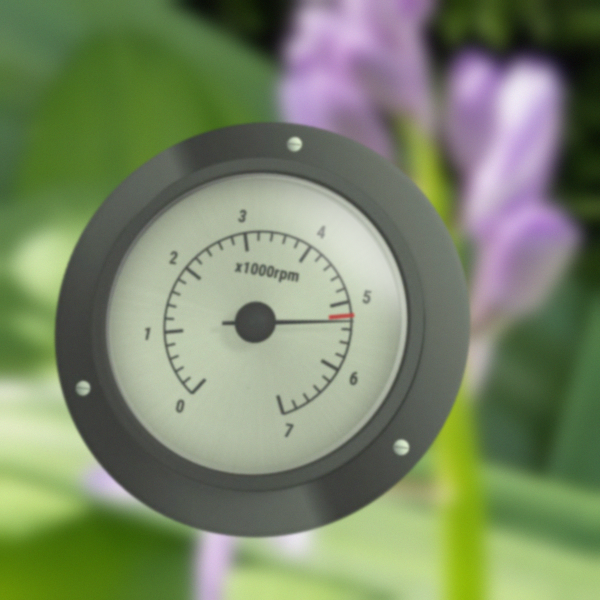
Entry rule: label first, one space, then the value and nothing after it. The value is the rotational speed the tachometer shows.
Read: 5300 rpm
